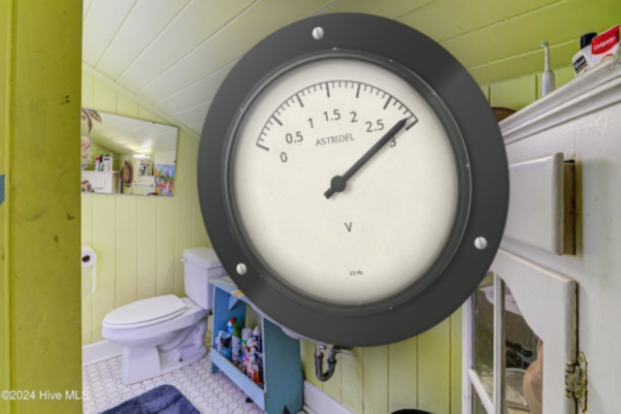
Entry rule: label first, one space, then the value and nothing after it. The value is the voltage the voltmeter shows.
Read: 2.9 V
